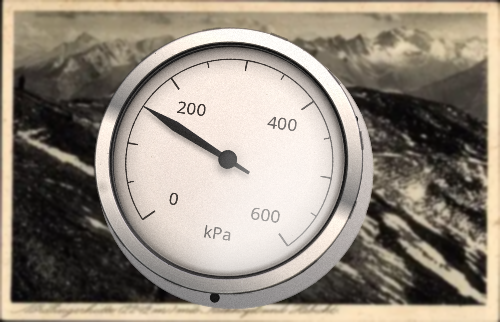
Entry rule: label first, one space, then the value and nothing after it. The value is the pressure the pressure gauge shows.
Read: 150 kPa
